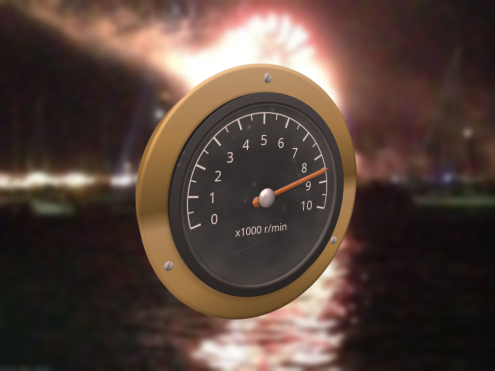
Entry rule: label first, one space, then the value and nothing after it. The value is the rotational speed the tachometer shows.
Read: 8500 rpm
